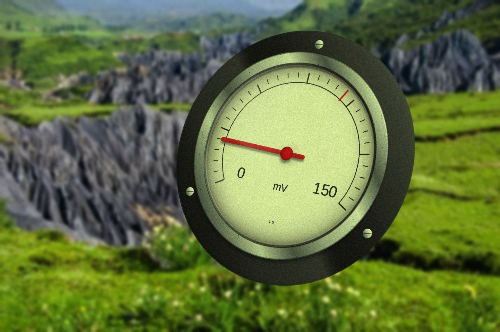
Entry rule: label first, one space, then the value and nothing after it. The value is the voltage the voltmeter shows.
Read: 20 mV
